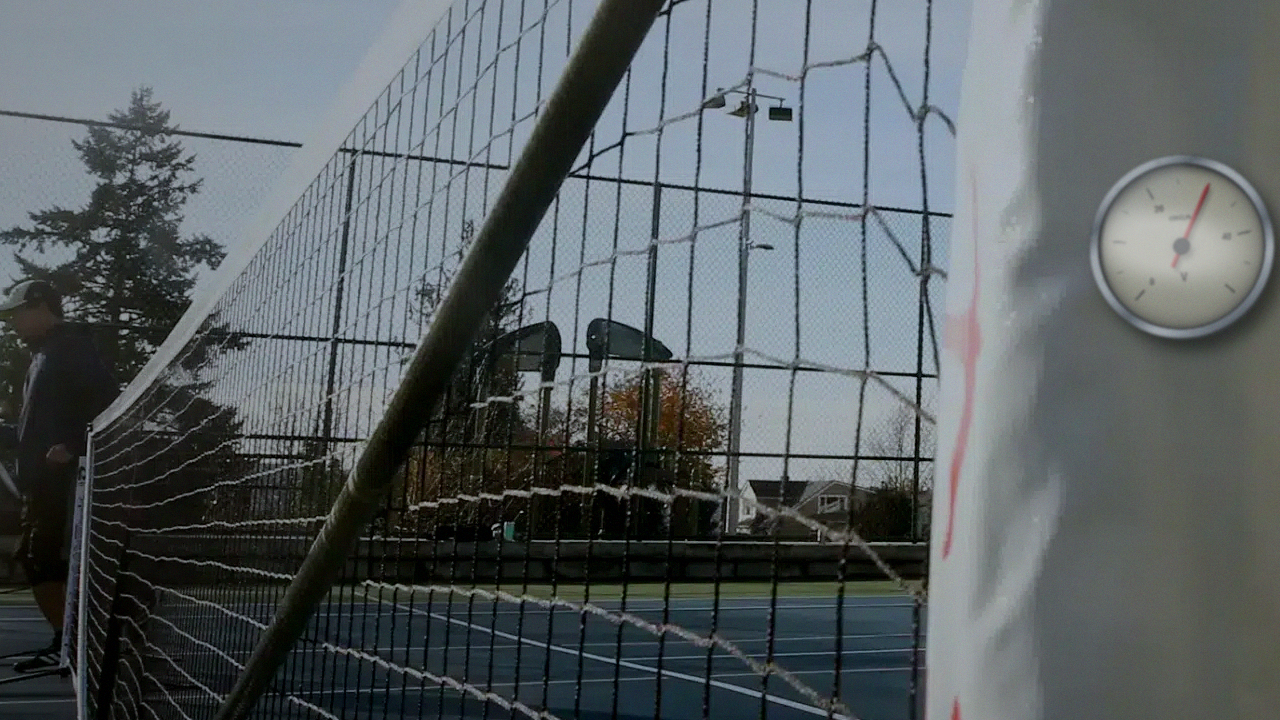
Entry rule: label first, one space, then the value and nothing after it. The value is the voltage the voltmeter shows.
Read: 30 V
